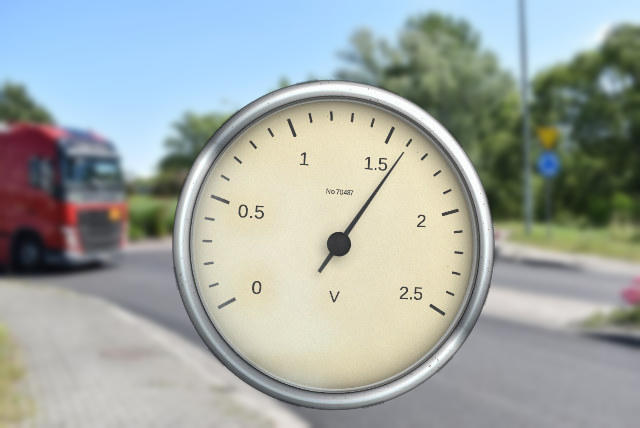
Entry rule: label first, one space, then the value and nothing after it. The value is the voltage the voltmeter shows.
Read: 1.6 V
